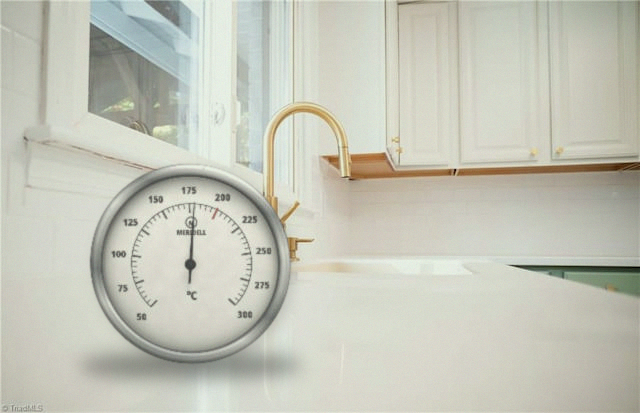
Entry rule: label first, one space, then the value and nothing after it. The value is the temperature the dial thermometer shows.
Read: 180 °C
